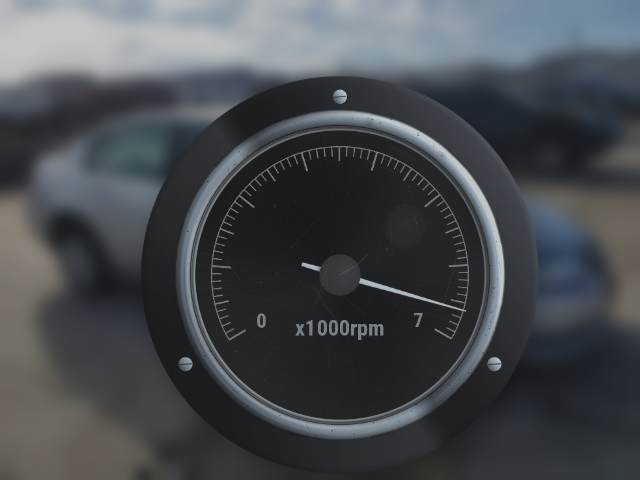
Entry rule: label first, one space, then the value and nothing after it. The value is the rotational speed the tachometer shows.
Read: 6600 rpm
